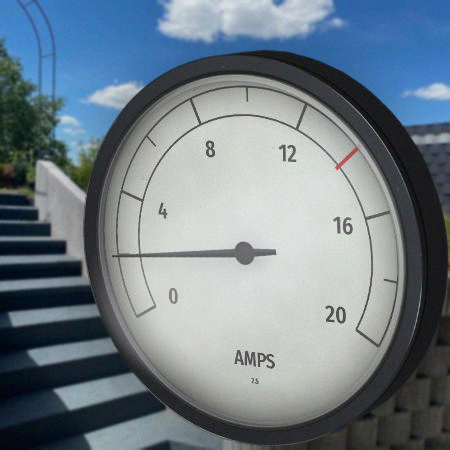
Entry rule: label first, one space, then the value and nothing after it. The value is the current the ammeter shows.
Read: 2 A
